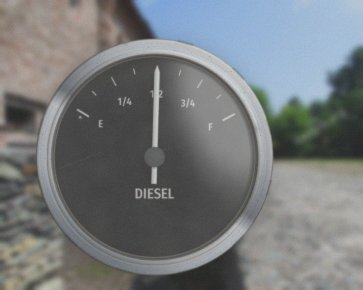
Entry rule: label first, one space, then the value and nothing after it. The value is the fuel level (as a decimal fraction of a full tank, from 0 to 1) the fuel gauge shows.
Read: 0.5
